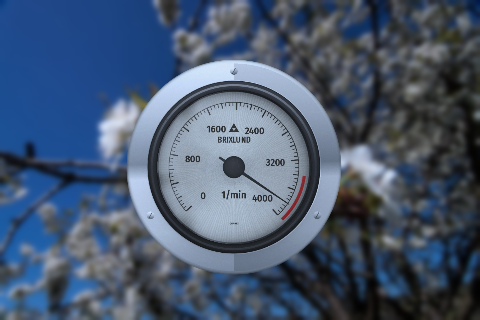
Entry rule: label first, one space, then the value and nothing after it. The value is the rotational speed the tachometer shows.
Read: 3800 rpm
